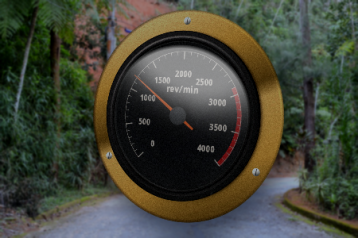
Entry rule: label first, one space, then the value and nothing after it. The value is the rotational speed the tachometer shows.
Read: 1200 rpm
